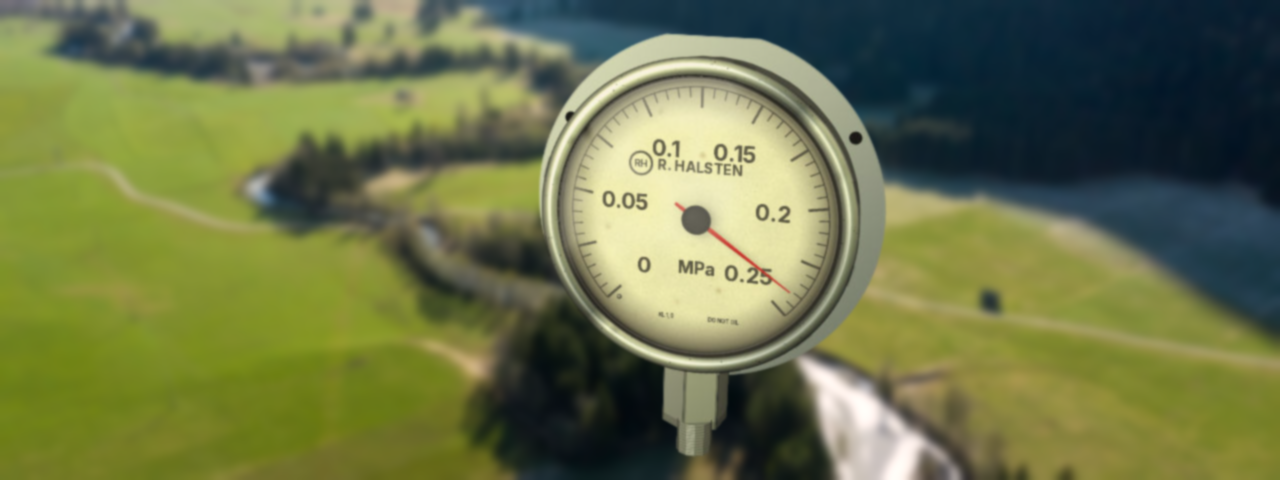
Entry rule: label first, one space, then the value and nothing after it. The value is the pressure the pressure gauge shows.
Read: 0.24 MPa
